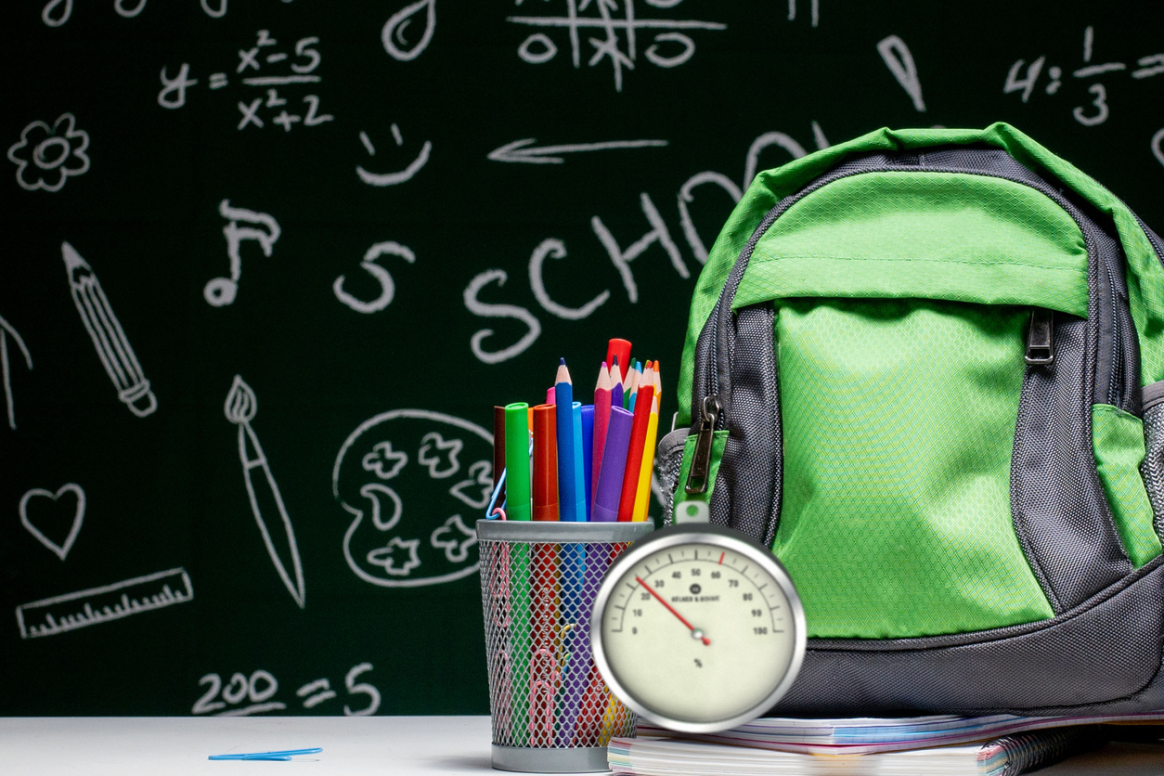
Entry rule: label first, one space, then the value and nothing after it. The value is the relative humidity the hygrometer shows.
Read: 25 %
